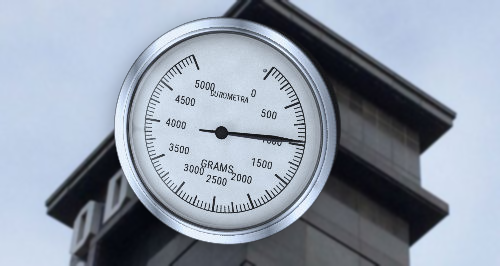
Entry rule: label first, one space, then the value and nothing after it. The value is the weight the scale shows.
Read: 950 g
